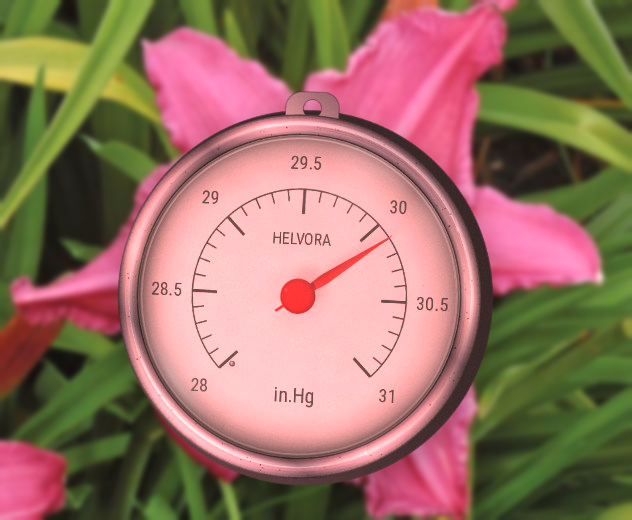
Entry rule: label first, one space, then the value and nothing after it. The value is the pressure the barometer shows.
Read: 30.1 inHg
